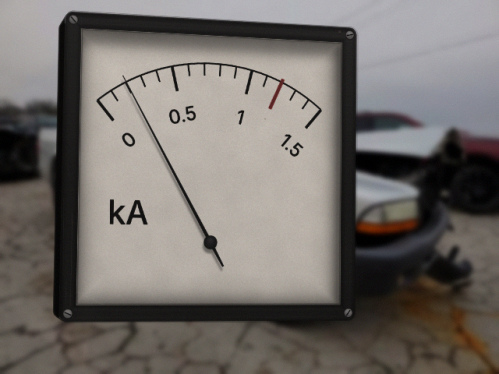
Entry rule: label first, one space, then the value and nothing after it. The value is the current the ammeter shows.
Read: 0.2 kA
